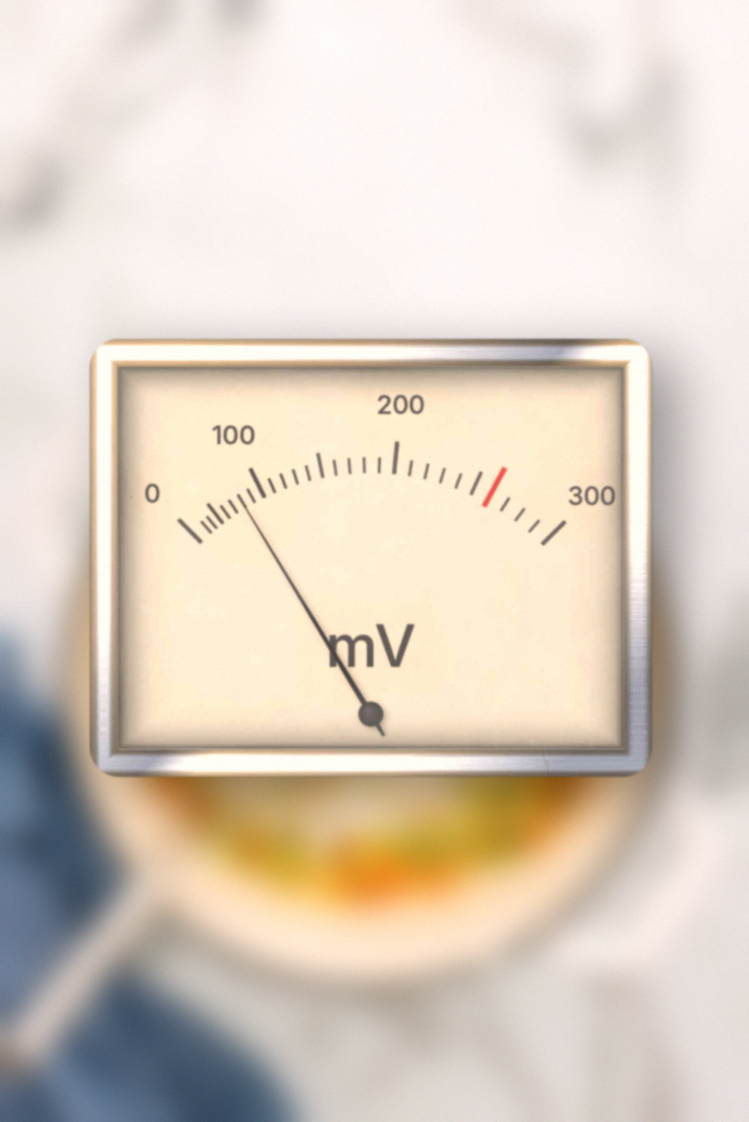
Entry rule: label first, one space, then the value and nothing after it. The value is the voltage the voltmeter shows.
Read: 80 mV
